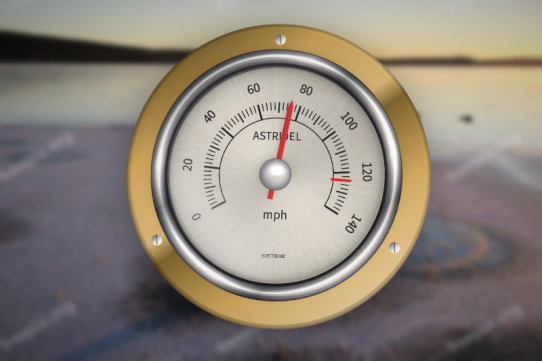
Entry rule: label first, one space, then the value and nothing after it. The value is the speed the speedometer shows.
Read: 76 mph
